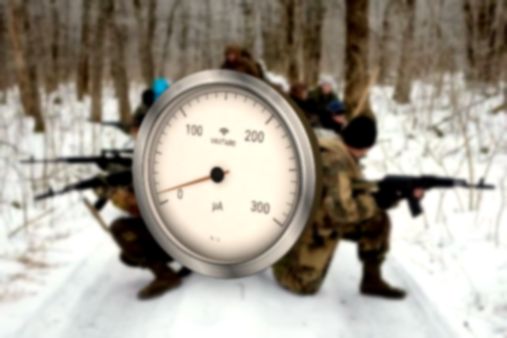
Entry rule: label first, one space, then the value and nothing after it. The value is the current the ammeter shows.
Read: 10 µA
